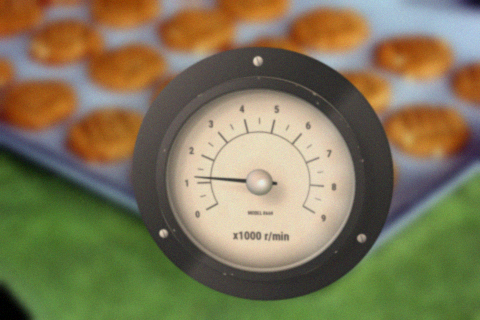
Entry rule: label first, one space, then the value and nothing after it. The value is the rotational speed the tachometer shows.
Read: 1250 rpm
